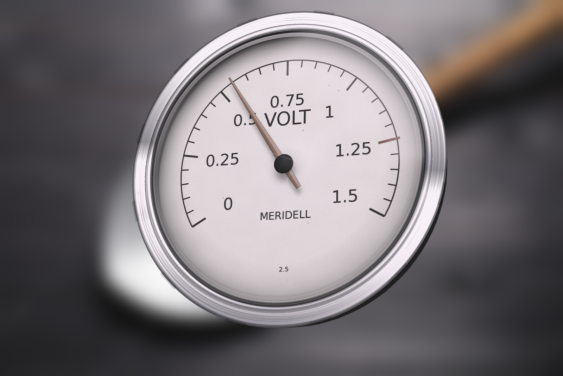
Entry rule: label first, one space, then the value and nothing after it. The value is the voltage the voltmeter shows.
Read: 0.55 V
